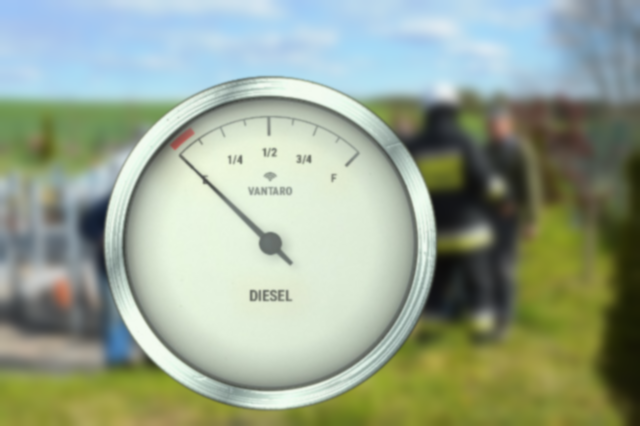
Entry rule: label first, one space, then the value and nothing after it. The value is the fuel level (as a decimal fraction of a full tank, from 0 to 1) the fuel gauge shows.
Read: 0
